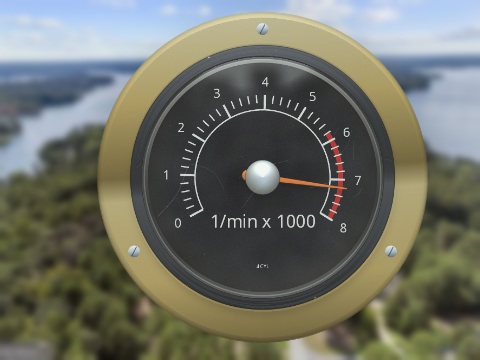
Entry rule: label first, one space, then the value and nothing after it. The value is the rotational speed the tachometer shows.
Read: 7200 rpm
